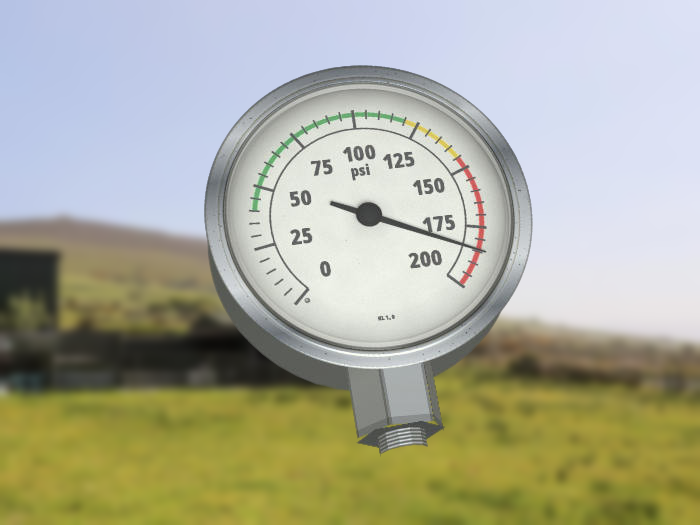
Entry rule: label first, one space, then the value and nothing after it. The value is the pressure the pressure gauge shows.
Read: 185 psi
